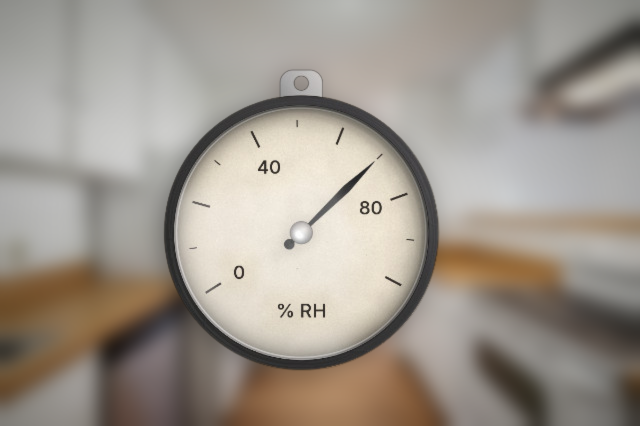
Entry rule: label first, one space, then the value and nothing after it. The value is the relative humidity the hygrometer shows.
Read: 70 %
